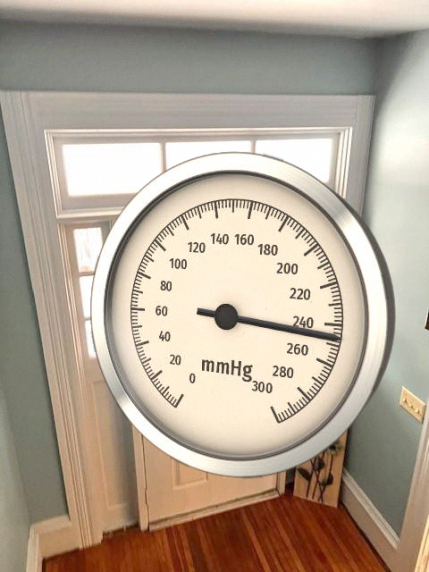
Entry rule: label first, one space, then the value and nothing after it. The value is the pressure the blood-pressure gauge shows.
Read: 246 mmHg
